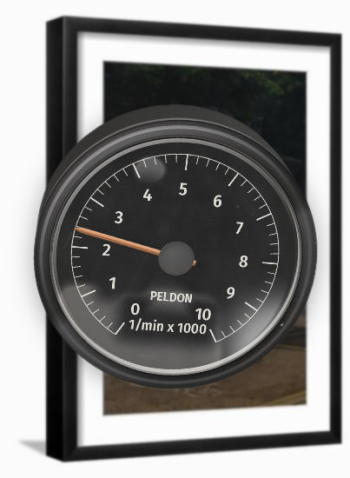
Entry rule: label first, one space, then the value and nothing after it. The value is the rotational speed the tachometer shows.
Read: 2400 rpm
